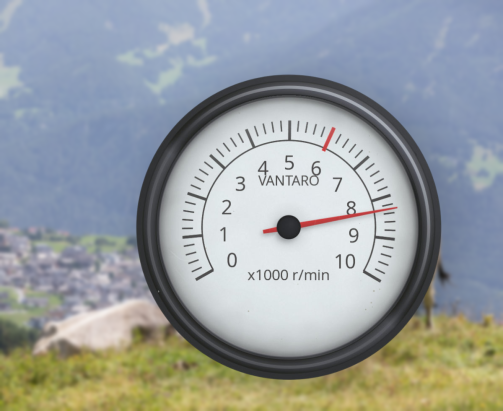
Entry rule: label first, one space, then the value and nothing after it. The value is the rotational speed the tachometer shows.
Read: 8300 rpm
